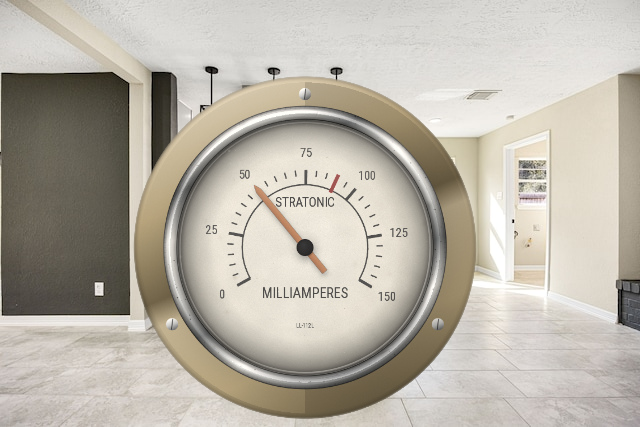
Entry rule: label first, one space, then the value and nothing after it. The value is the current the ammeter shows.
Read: 50 mA
